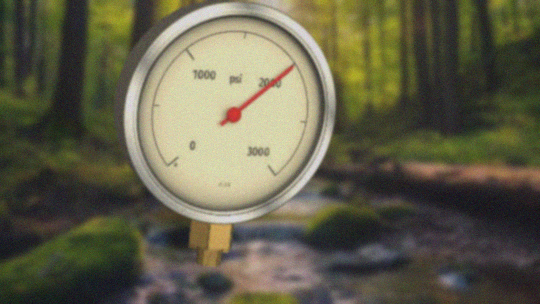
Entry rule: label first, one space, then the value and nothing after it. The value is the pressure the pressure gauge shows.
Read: 2000 psi
